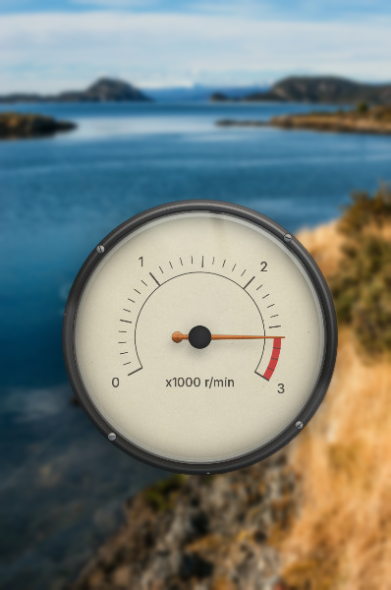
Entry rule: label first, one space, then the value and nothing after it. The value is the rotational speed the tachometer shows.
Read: 2600 rpm
